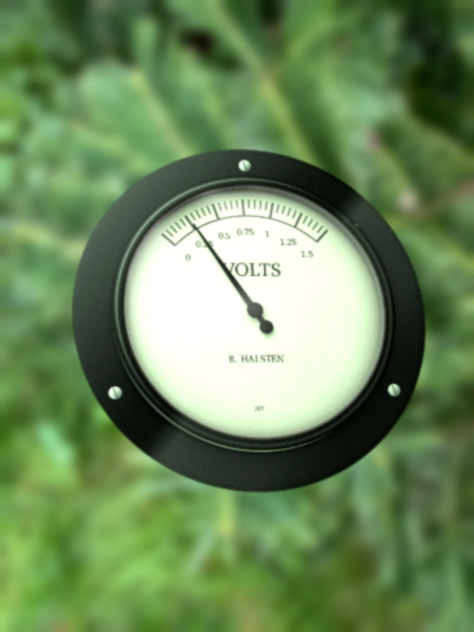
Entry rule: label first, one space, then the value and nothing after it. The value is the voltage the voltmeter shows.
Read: 0.25 V
